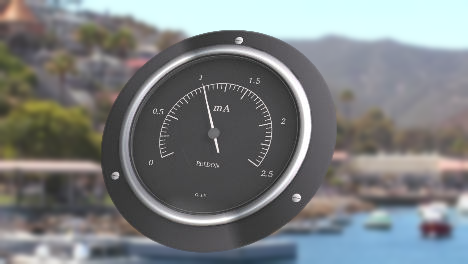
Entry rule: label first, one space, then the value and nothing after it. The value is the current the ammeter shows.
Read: 1 mA
